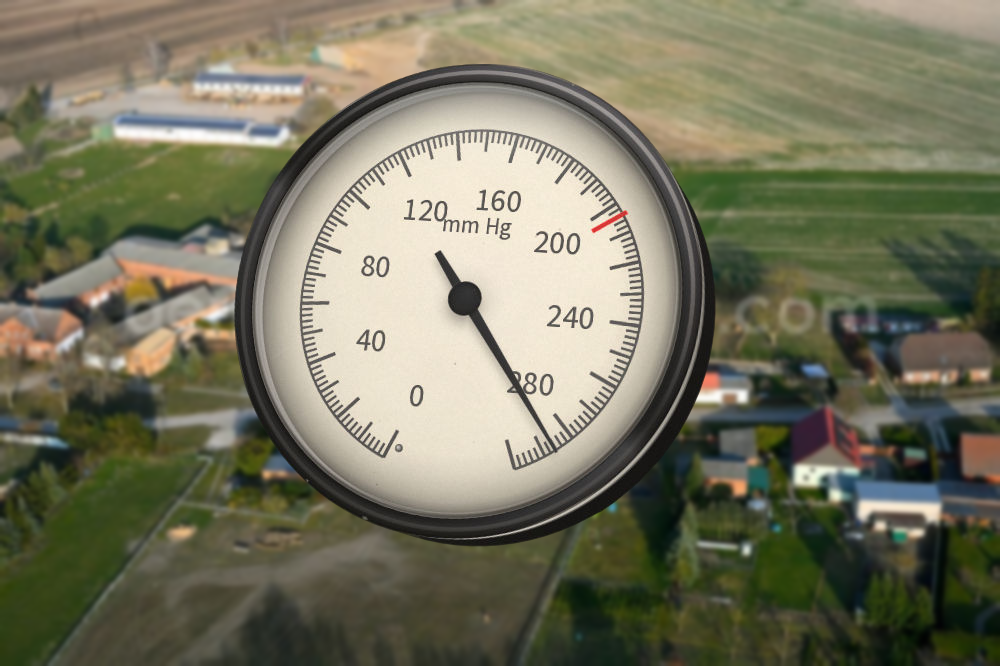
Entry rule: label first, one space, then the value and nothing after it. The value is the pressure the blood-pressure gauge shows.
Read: 286 mmHg
